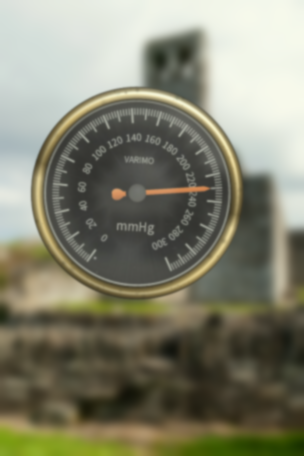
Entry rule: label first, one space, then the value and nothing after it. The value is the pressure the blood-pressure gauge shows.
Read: 230 mmHg
